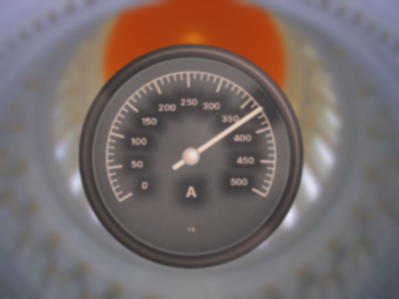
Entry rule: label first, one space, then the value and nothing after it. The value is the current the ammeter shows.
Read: 370 A
